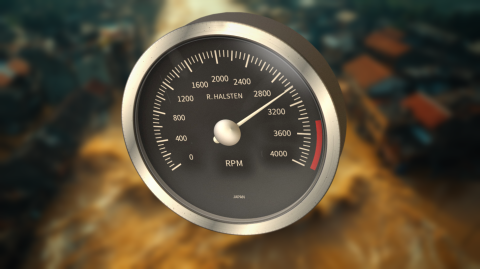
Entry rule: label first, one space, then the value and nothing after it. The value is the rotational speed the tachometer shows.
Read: 3000 rpm
